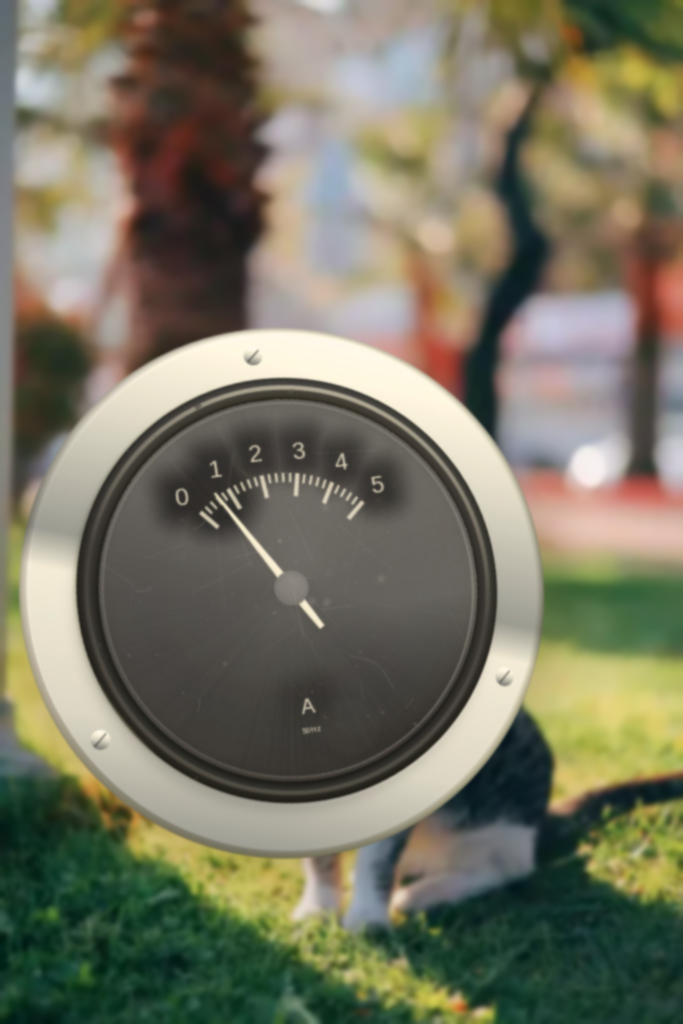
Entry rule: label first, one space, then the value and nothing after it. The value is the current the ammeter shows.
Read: 0.6 A
